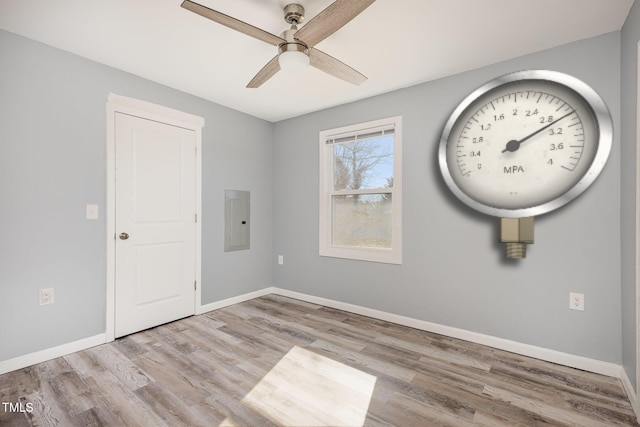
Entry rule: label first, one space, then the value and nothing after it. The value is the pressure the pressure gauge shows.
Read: 3 MPa
